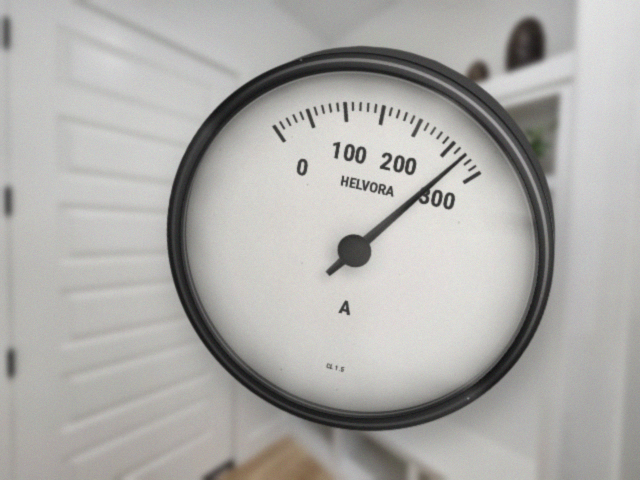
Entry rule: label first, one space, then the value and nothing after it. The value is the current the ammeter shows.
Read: 270 A
